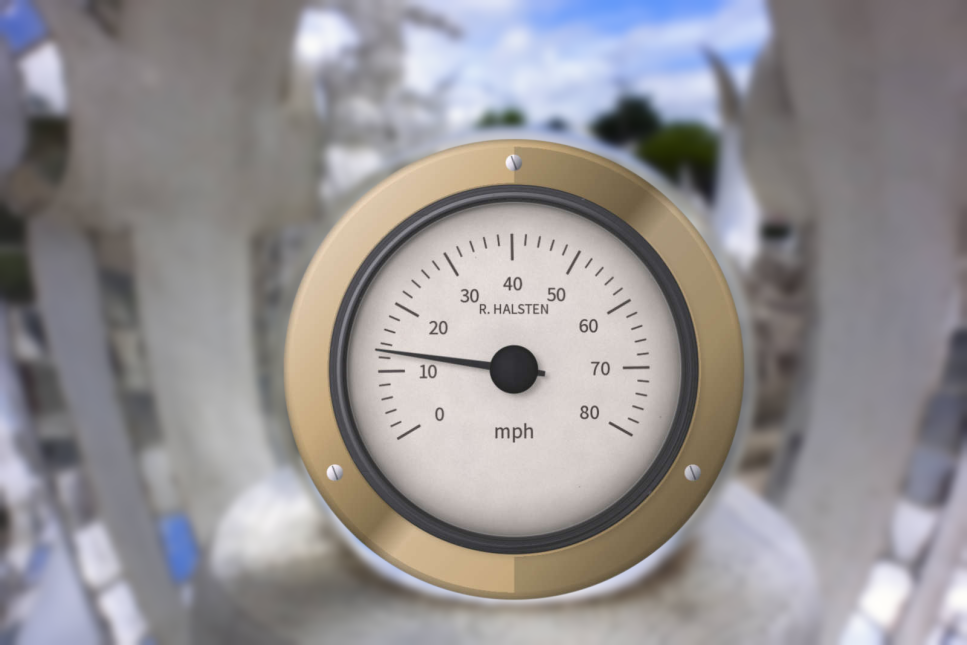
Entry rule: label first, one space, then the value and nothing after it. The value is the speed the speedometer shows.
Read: 13 mph
